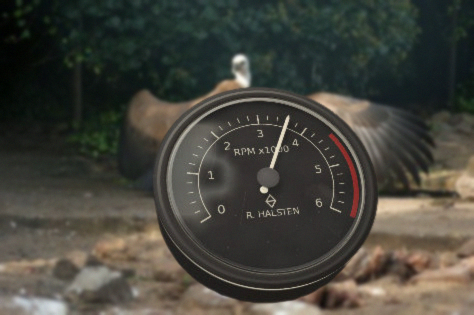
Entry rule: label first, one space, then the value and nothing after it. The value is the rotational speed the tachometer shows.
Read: 3600 rpm
